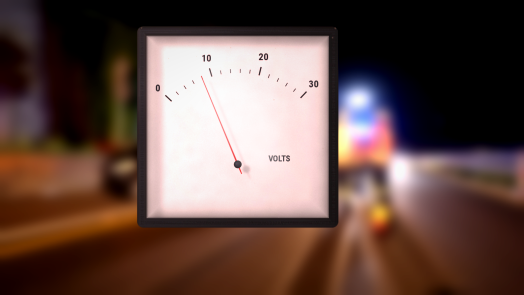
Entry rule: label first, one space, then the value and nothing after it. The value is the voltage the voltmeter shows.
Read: 8 V
